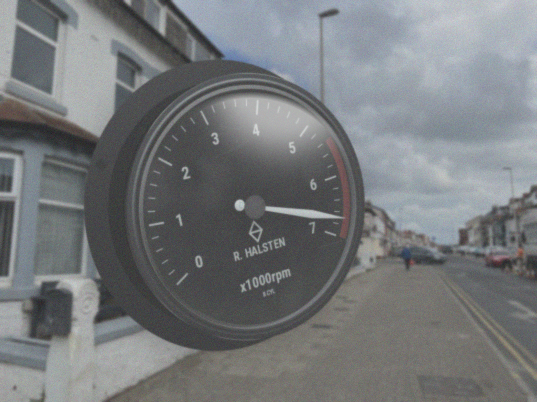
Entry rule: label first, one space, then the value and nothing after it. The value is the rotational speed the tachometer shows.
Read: 6700 rpm
